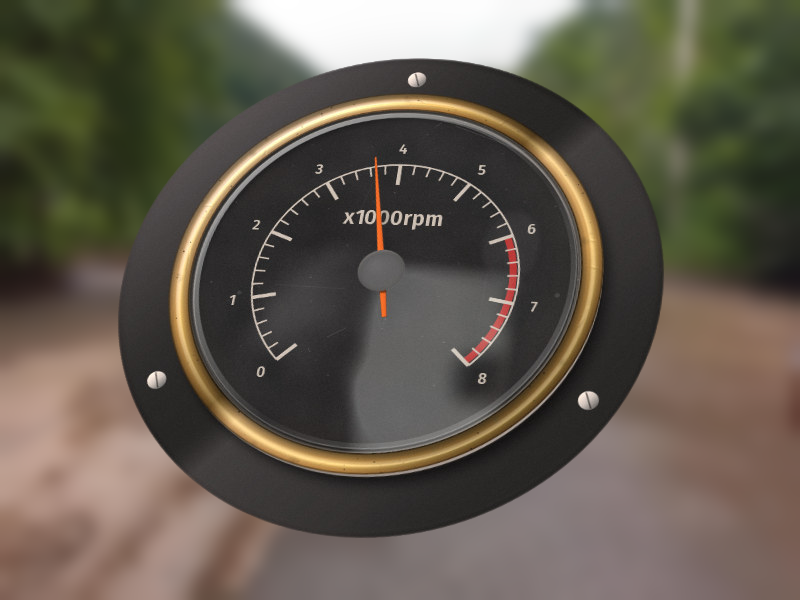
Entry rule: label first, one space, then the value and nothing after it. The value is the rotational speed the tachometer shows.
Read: 3700 rpm
